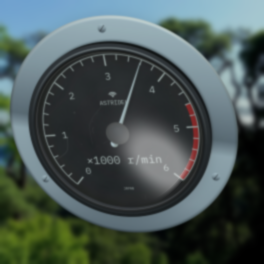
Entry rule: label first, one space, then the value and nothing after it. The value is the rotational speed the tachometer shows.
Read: 3600 rpm
